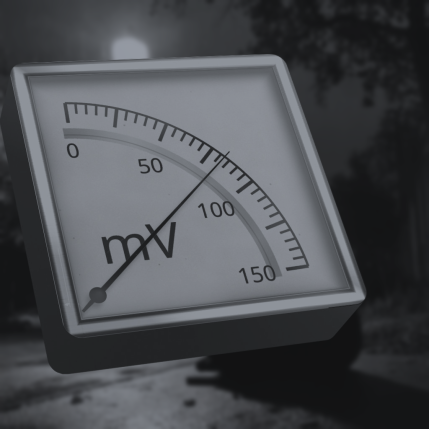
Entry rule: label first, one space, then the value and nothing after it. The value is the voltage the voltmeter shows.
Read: 82.5 mV
